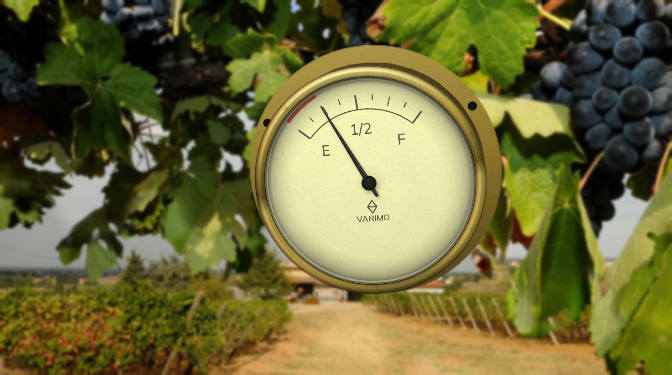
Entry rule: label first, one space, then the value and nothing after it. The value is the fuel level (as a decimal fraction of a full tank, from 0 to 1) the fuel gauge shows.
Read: 0.25
